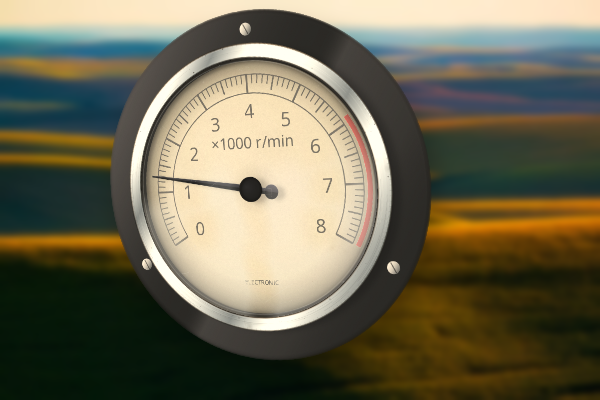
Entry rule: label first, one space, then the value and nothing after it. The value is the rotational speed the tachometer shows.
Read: 1300 rpm
